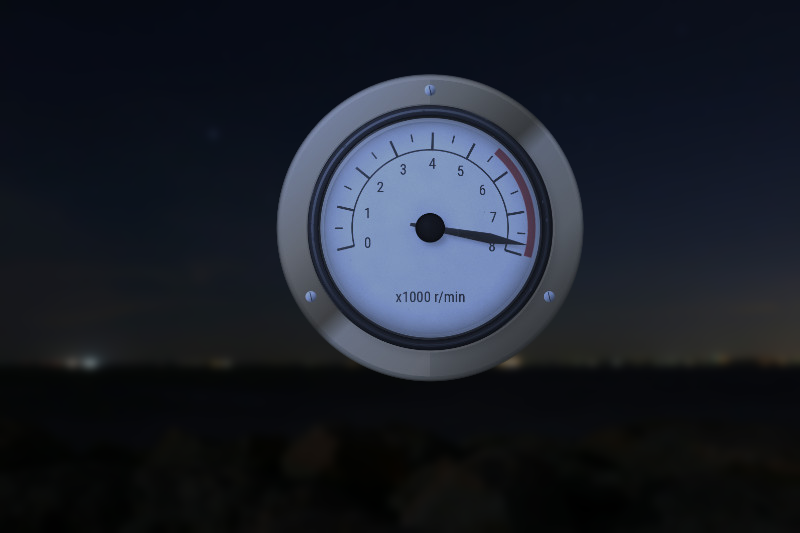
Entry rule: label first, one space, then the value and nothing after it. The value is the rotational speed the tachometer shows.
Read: 7750 rpm
